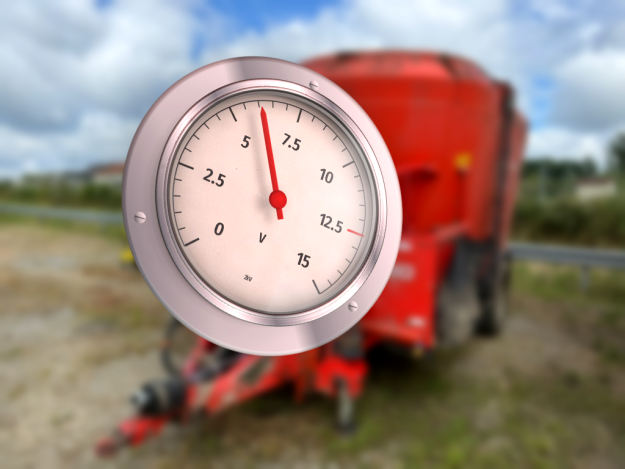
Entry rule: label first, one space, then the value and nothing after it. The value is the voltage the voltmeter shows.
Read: 6 V
